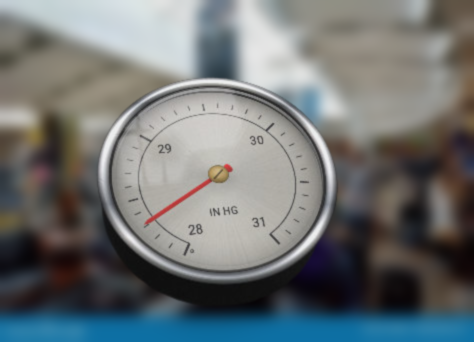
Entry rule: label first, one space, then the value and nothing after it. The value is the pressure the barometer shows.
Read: 28.3 inHg
